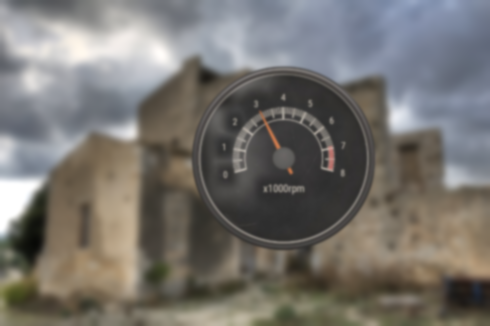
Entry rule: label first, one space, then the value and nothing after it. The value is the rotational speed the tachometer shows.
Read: 3000 rpm
